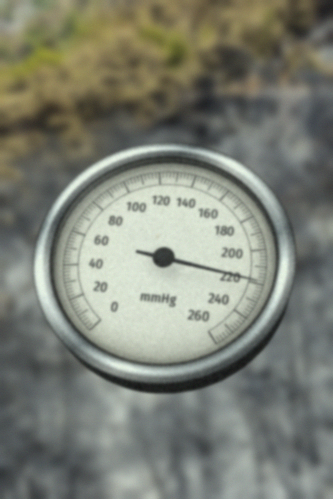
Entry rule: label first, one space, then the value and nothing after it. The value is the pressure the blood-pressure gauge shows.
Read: 220 mmHg
